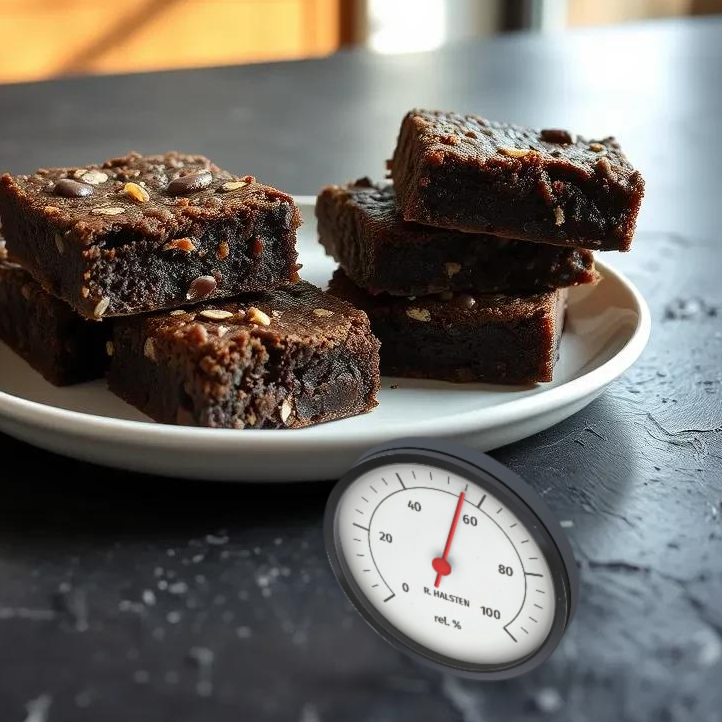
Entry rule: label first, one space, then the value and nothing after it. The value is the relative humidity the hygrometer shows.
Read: 56 %
